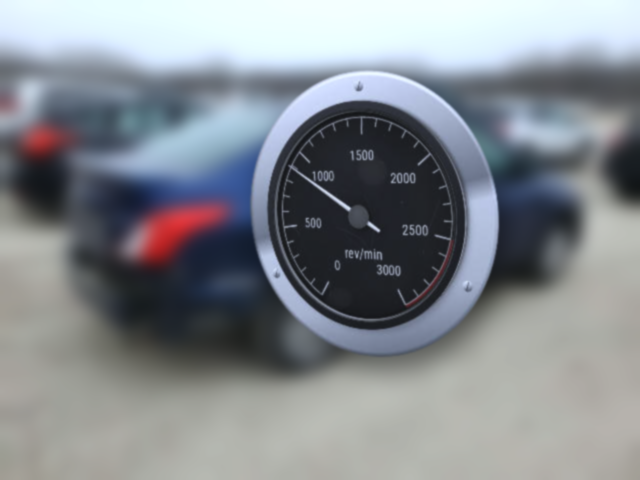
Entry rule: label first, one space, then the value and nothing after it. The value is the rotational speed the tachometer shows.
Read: 900 rpm
